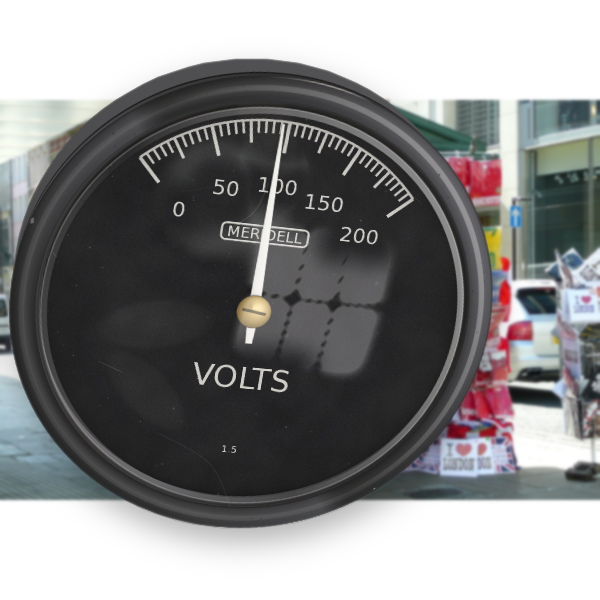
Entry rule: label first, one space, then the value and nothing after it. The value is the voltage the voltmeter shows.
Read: 95 V
